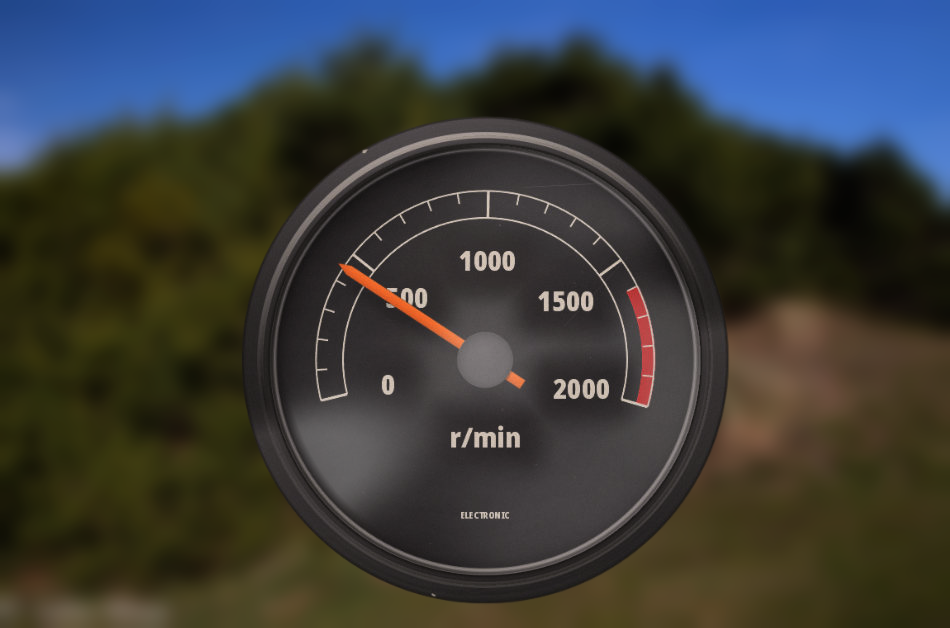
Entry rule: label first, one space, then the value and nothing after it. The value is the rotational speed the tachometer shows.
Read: 450 rpm
